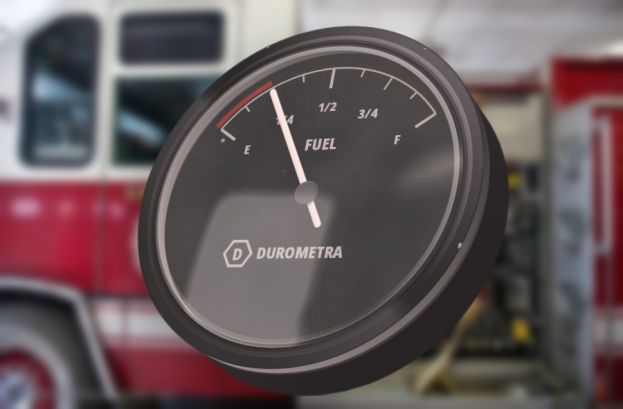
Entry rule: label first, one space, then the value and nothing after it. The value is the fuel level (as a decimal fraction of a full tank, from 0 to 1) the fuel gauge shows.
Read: 0.25
